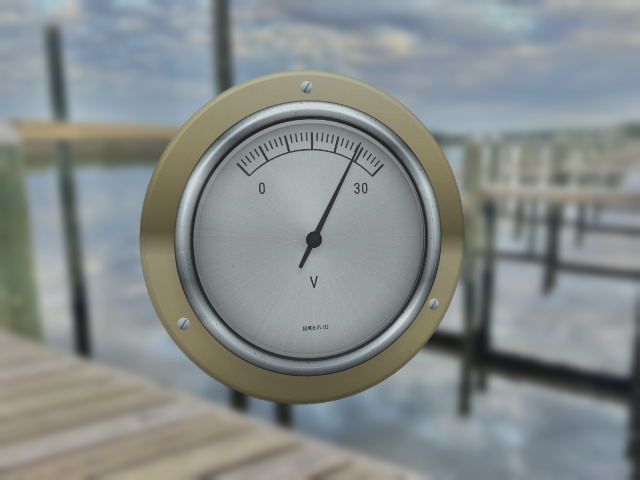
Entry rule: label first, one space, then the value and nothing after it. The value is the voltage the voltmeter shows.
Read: 24 V
